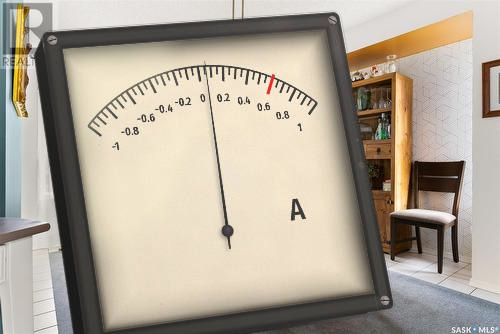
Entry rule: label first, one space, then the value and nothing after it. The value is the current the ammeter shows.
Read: 0.05 A
